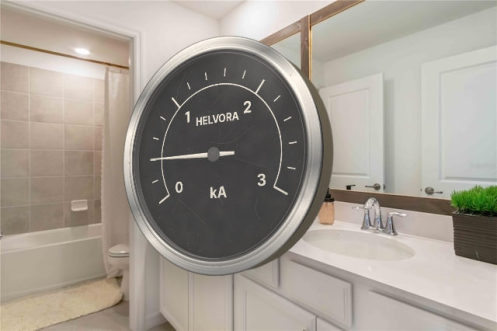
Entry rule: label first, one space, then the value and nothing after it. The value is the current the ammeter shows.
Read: 0.4 kA
